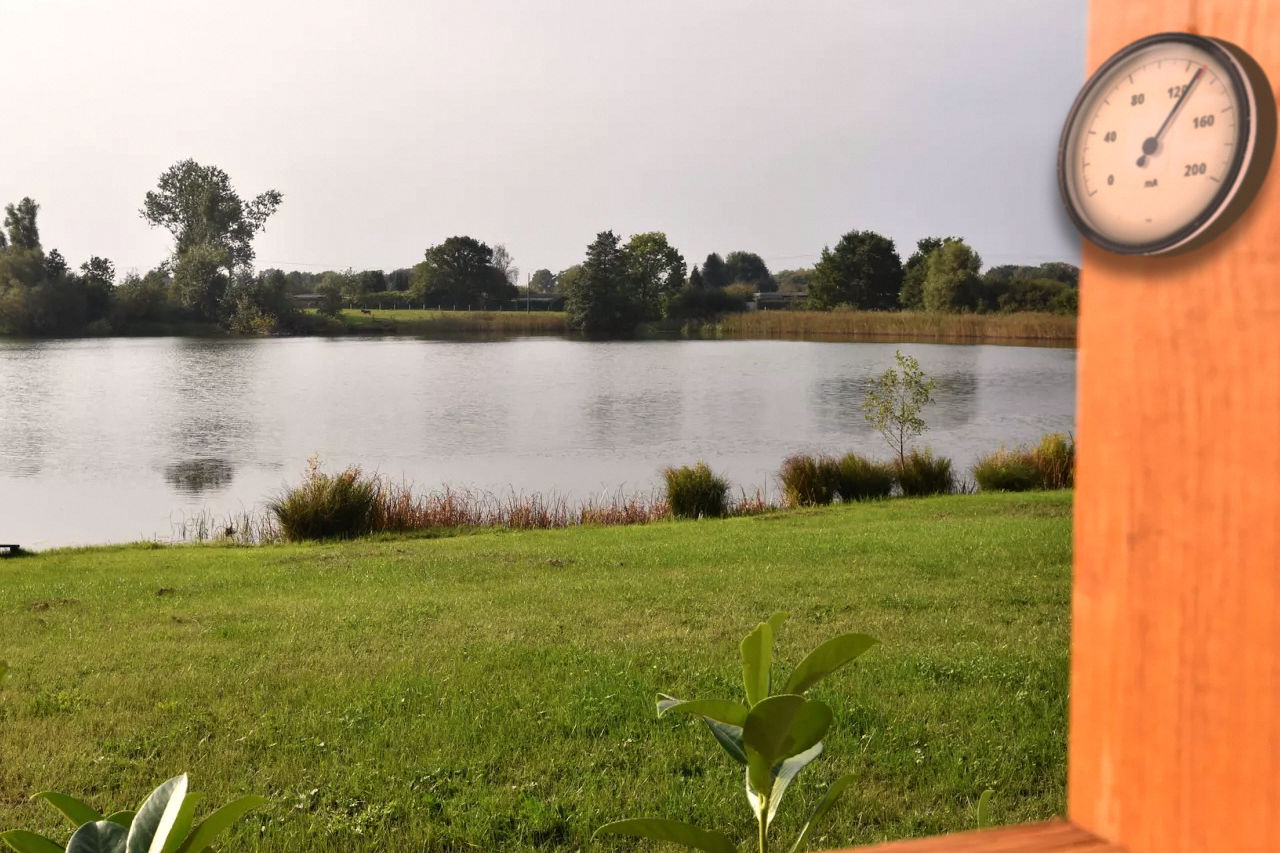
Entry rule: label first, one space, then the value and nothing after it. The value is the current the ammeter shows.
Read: 130 mA
